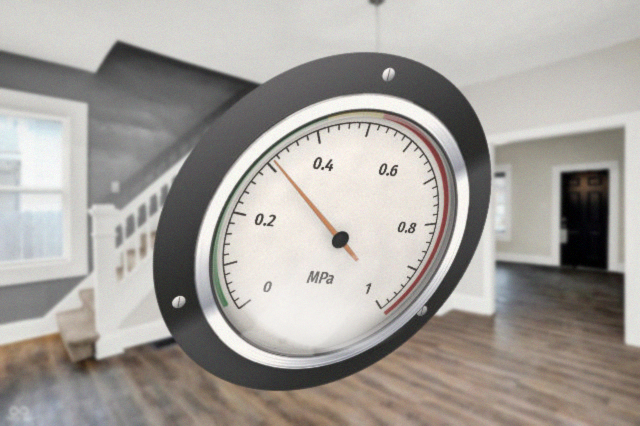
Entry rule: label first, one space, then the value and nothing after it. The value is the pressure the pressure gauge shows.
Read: 0.31 MPa
